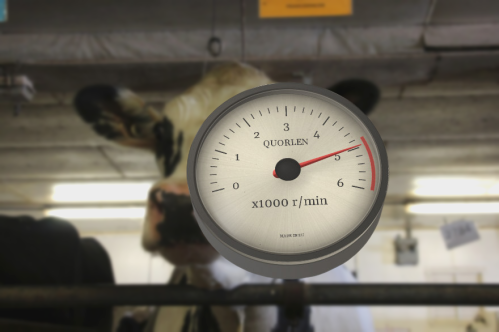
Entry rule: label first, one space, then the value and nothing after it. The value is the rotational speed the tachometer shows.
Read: 5000 rpm
